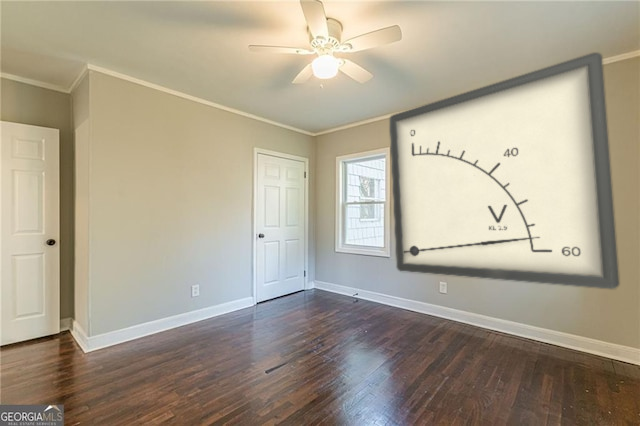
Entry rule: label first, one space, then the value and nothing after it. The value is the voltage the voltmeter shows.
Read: 57.5 V
